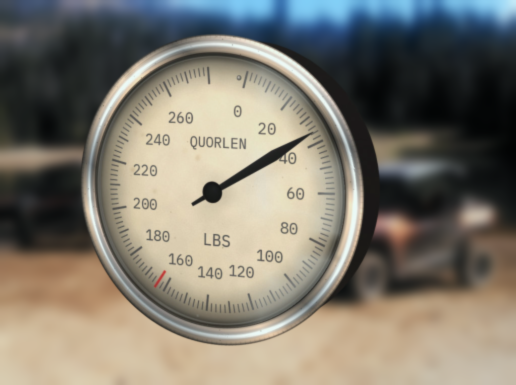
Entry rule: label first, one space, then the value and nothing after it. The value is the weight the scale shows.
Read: 36 lb
